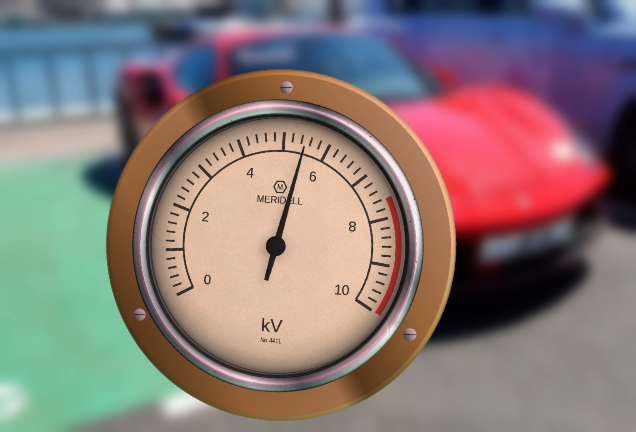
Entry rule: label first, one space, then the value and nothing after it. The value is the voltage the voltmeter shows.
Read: 5.5 kV
